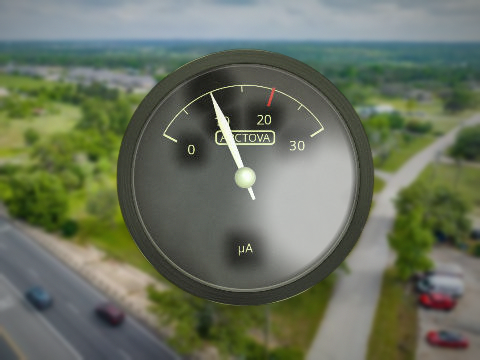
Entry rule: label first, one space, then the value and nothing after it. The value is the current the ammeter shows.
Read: 10 µA
